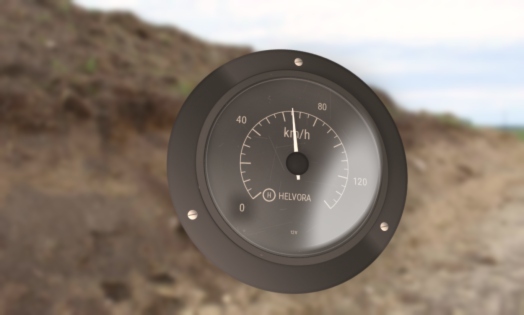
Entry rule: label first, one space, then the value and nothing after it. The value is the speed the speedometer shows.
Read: 65 km/h
